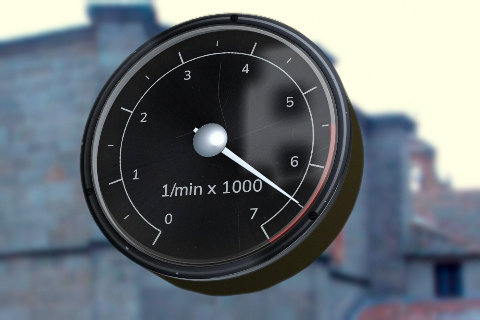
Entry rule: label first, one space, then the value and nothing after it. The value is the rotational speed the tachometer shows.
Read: 6500 rpm
